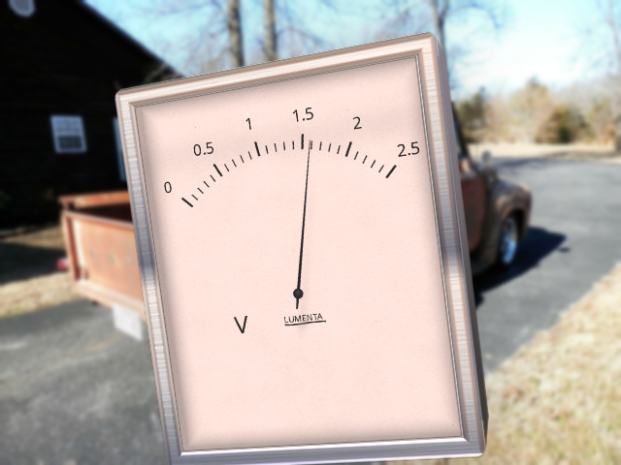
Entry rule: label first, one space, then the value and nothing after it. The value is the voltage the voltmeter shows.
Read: 1.6 V
